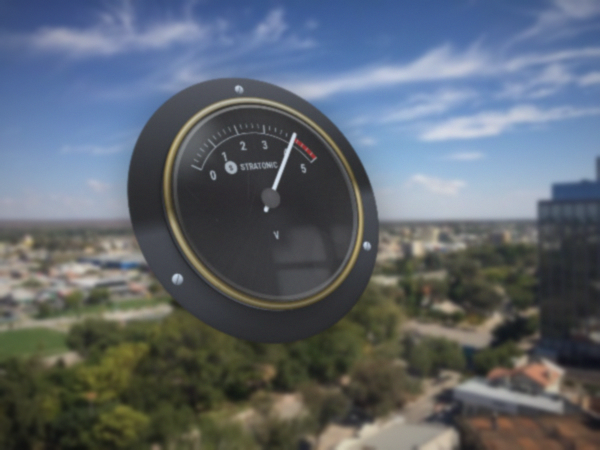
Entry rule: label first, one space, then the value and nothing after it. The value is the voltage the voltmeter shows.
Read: 4 V
